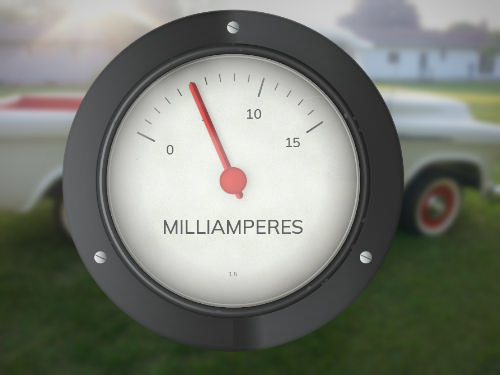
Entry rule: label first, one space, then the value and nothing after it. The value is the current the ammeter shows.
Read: 5 mA
